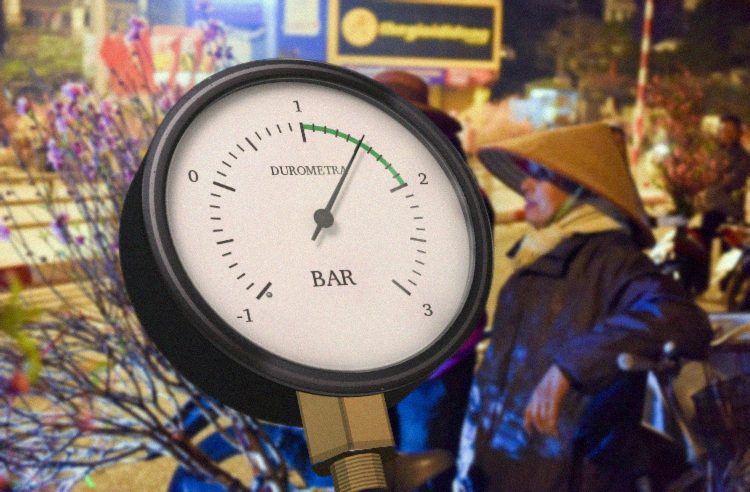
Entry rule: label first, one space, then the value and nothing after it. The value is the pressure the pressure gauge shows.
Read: 1.5 bar
